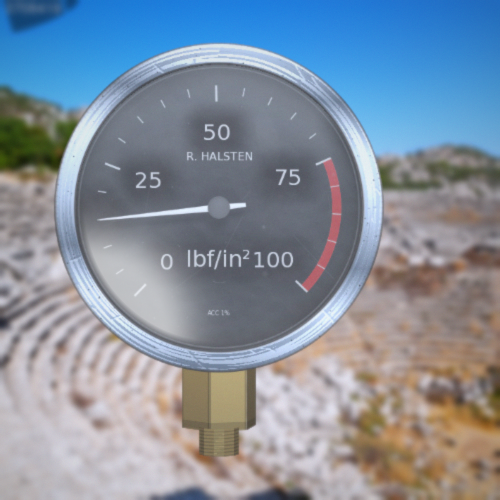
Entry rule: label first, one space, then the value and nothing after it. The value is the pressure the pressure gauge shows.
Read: 15 psi
